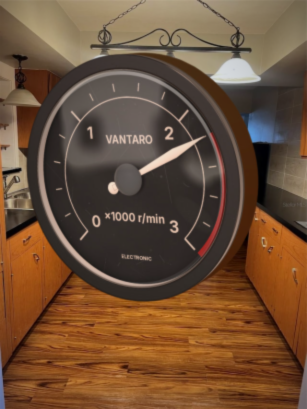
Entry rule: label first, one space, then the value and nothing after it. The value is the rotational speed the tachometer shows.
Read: 2200 rpm
